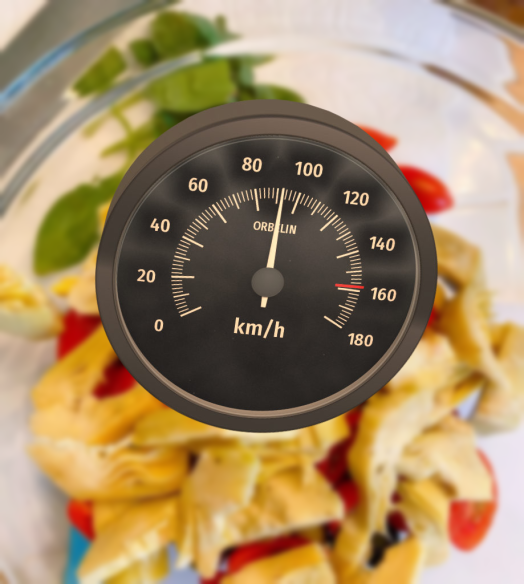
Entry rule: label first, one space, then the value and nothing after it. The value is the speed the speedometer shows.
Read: 92 km/h
